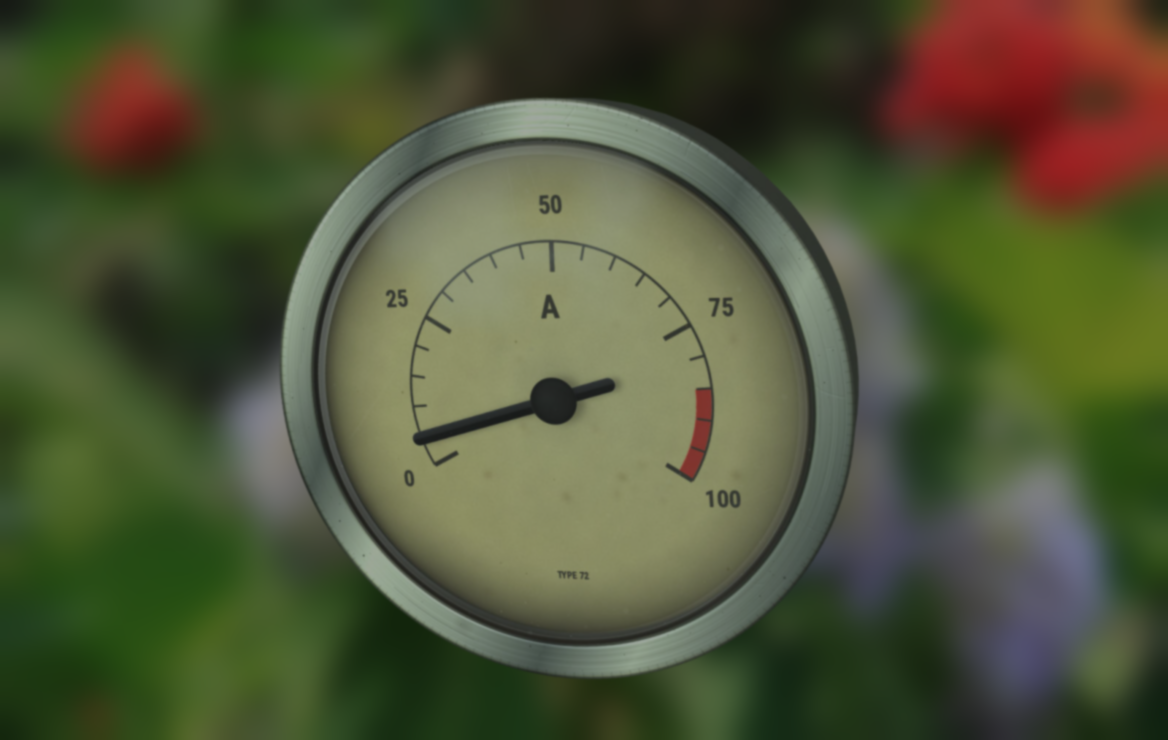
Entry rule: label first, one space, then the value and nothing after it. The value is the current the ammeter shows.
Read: 5 A
